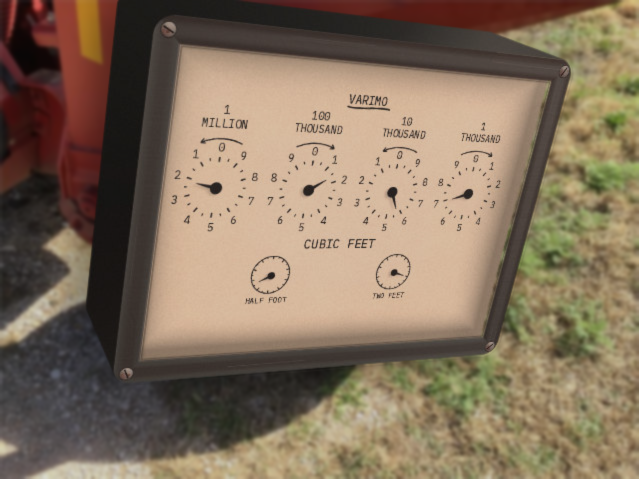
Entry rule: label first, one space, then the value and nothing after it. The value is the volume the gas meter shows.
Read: 215700 ft³
